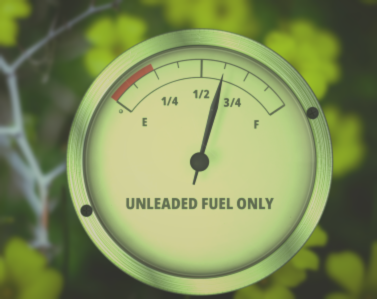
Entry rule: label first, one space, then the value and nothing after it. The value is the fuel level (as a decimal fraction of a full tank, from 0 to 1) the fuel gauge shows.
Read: 0.625
